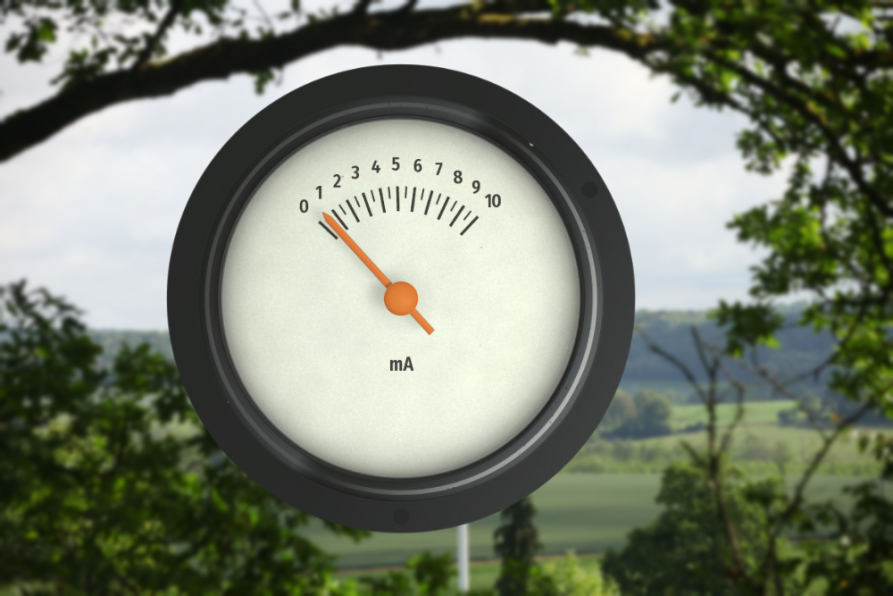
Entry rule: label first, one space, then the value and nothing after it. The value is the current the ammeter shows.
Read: 0.5 mA
